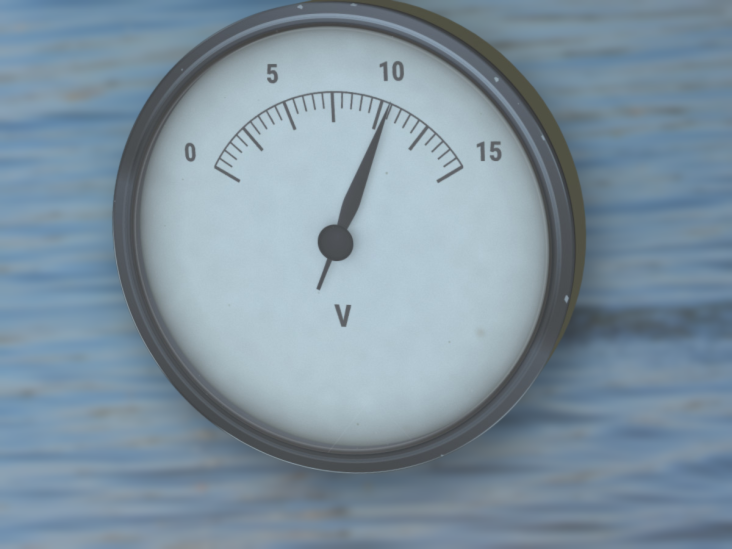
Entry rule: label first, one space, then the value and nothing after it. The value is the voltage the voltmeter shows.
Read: 10.5 V
